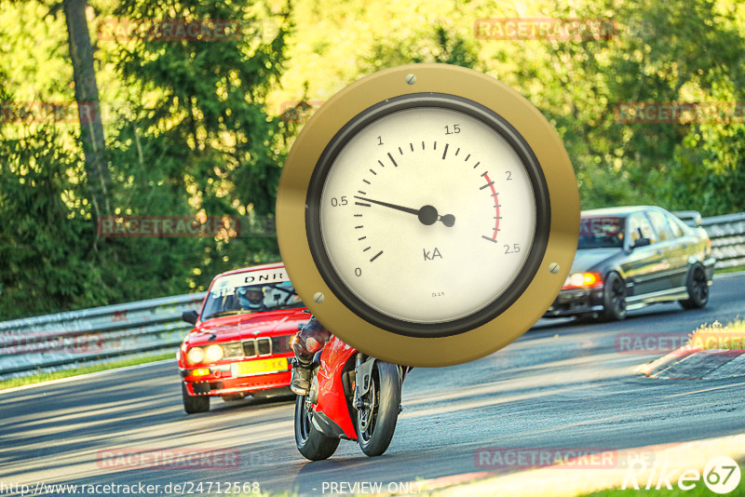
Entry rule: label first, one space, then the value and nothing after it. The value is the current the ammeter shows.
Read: 0.55 kA
